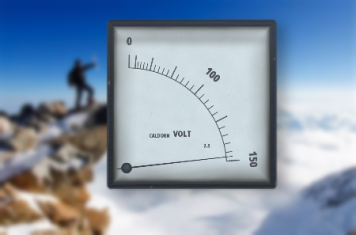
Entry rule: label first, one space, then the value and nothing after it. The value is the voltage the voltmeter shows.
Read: 147.5 V
